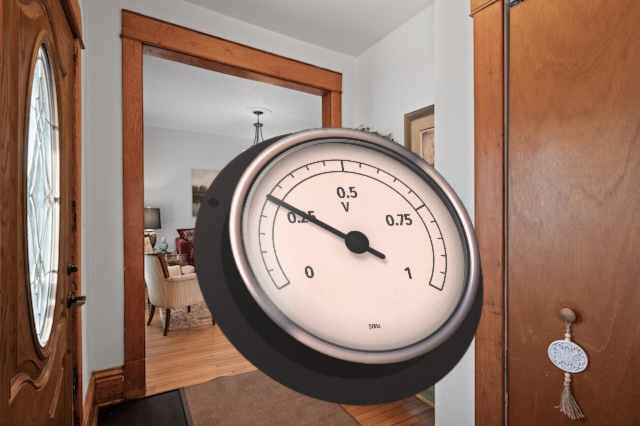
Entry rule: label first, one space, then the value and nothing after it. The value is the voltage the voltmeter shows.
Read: 0.25 V
